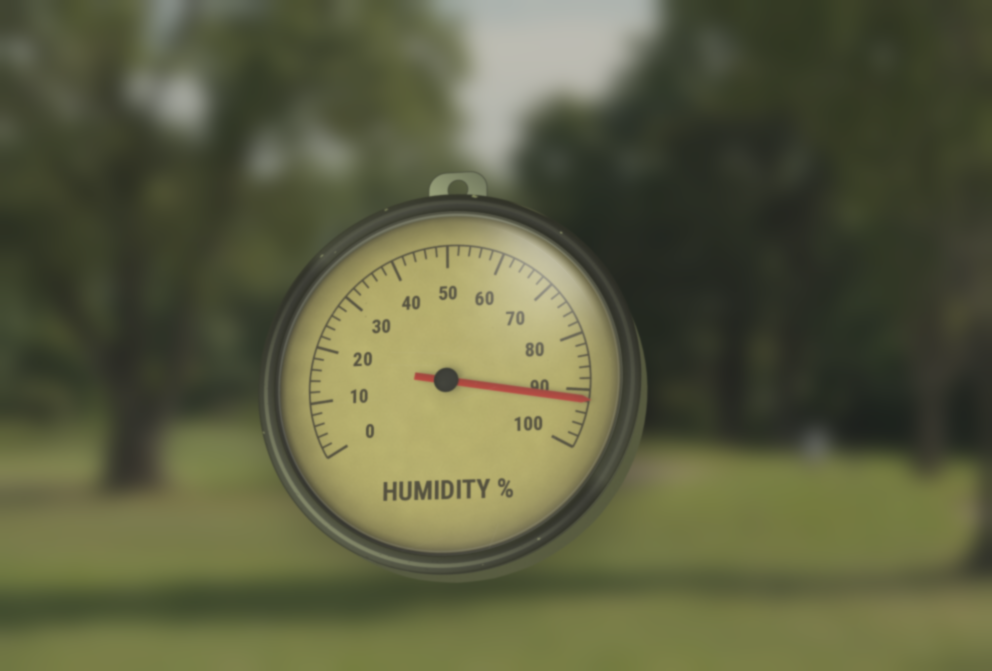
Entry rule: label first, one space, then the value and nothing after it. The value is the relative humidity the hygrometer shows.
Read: 92 %
